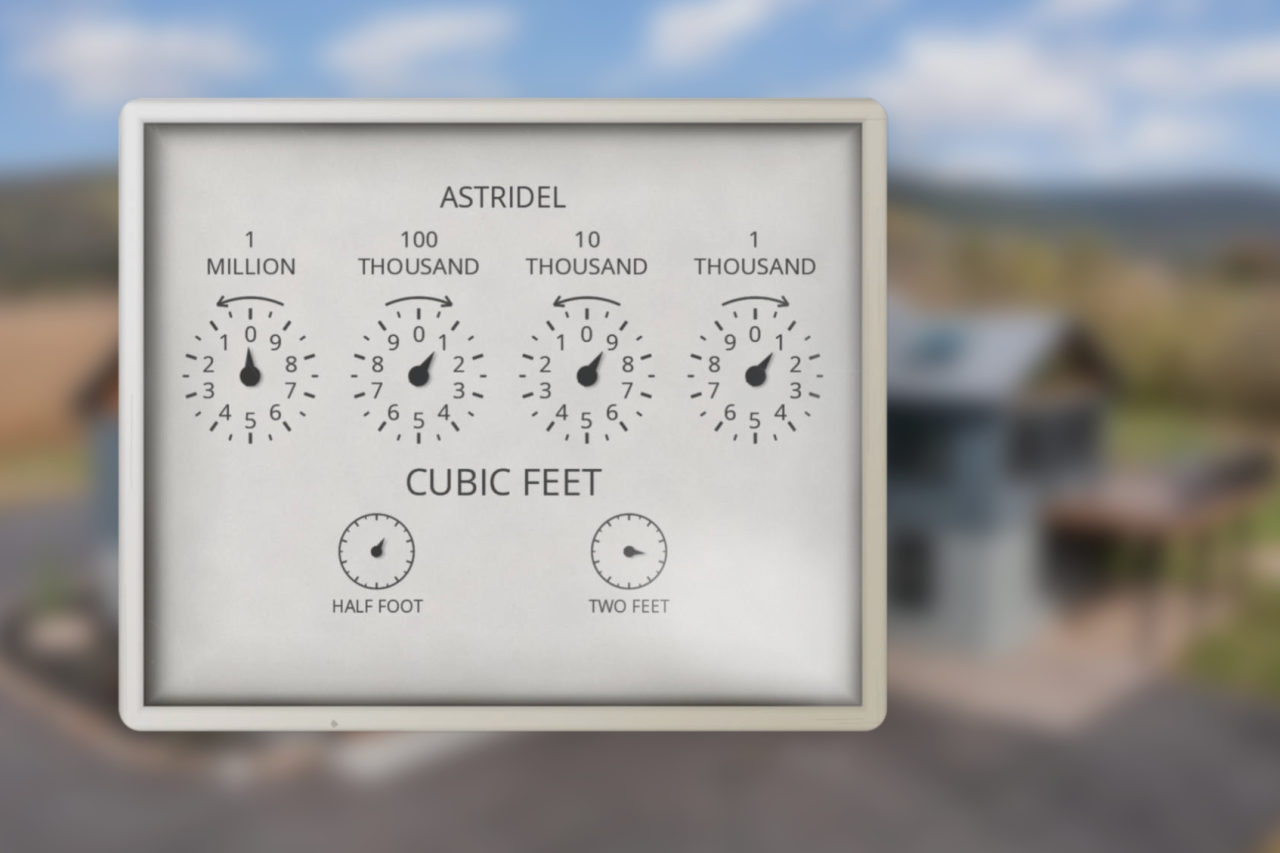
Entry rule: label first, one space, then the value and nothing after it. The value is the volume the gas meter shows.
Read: 9100 ft³
